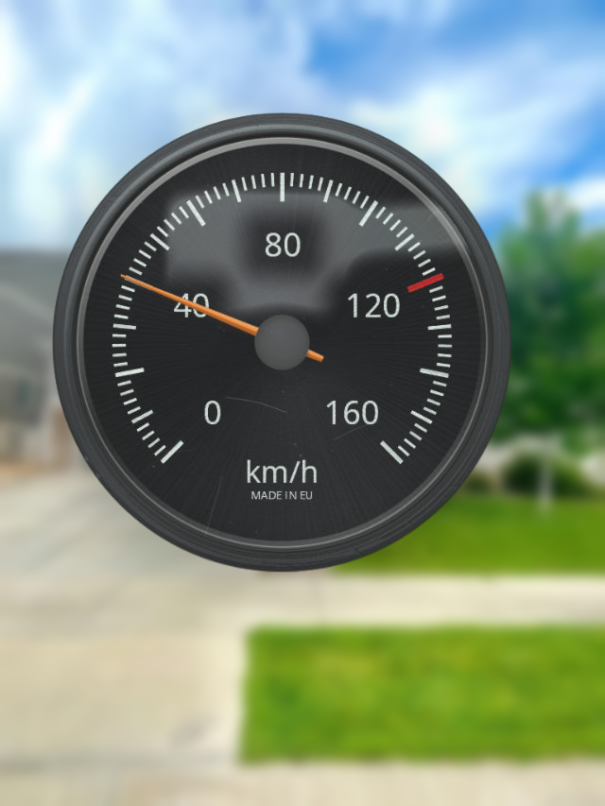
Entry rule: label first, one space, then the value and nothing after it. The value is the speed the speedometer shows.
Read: 40 km/h
